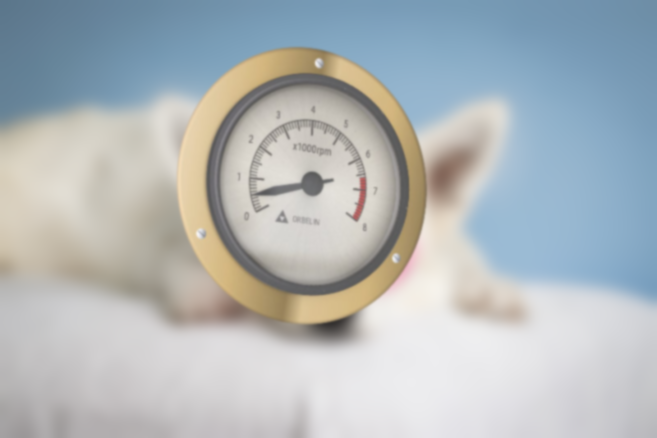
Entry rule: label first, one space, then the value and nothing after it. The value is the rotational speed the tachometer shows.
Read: 500 rpm
